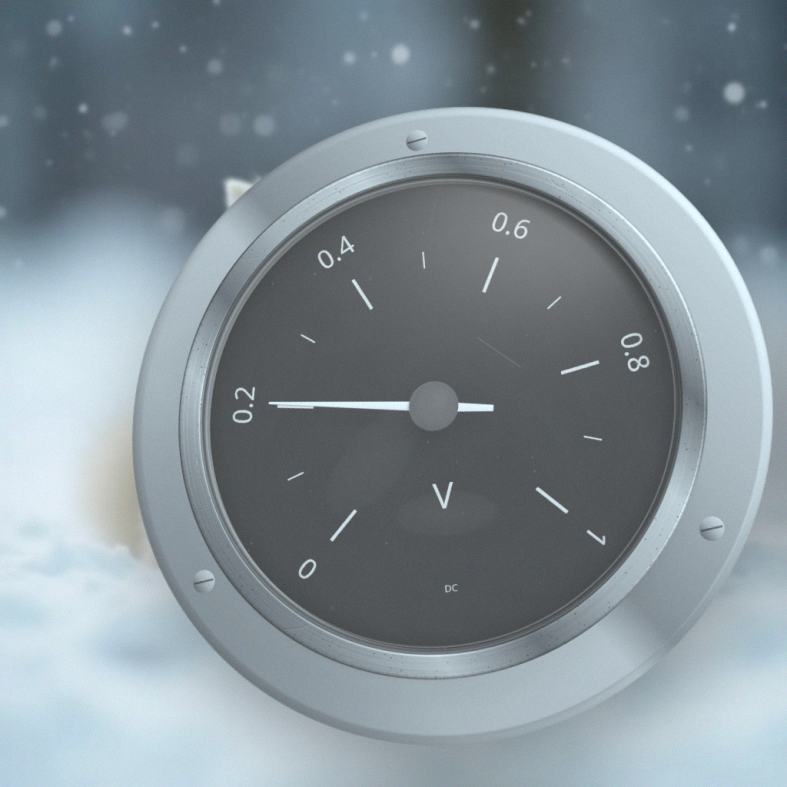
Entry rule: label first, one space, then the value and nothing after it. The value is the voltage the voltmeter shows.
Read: 0.2 V
